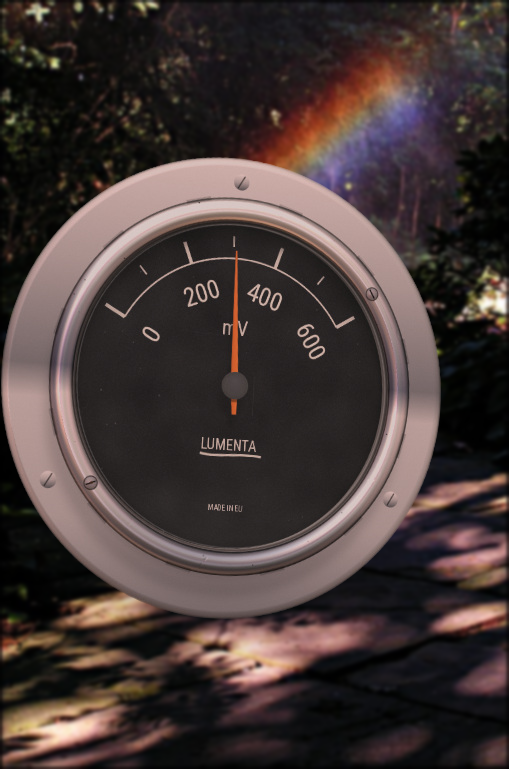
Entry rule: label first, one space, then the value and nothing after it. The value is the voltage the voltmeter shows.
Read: 300 mV
